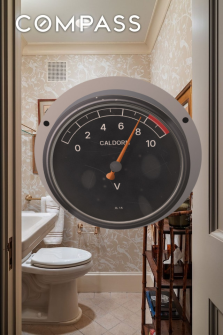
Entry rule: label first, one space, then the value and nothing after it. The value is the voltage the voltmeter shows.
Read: 7.5 V
